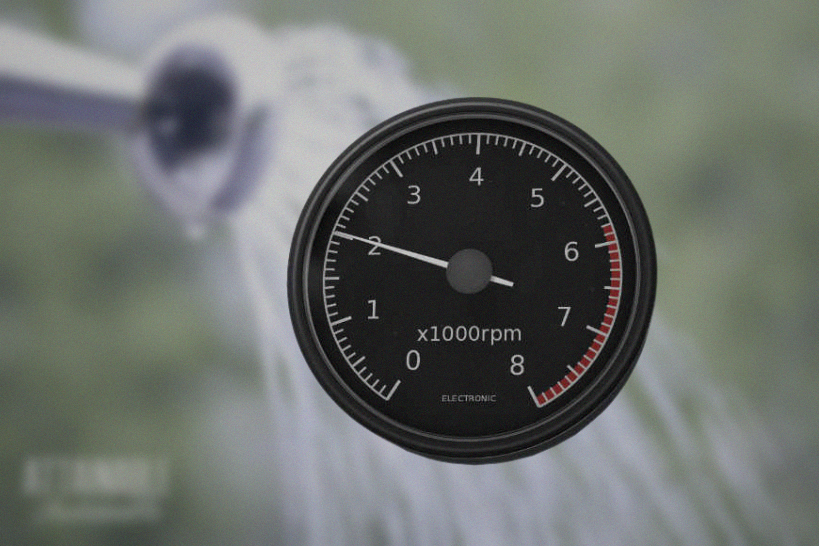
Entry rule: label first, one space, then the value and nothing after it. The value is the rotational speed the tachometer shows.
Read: 2000 rpm
